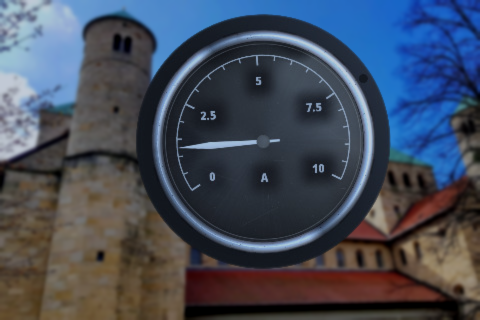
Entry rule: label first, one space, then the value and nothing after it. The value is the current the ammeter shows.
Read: 1.25 A
